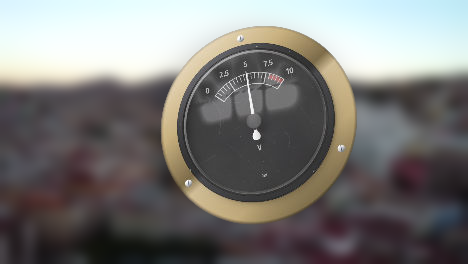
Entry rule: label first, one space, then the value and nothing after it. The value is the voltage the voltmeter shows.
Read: 5 V
